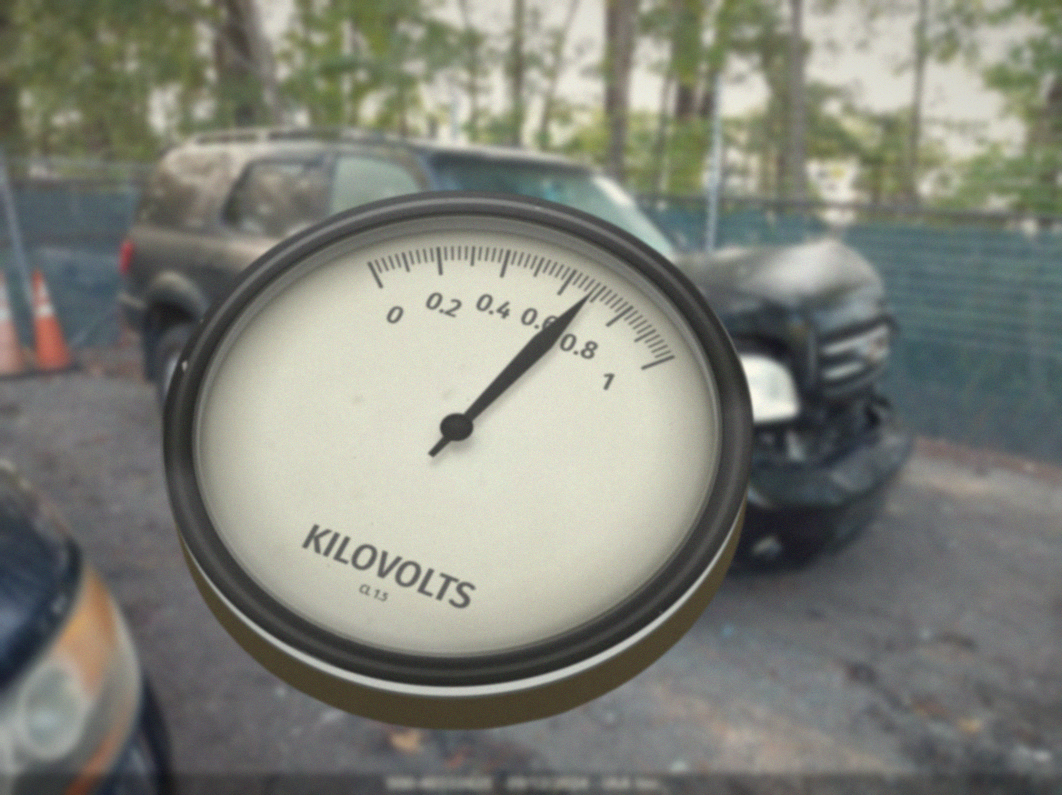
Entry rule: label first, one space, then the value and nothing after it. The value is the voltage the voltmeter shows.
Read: 0.7 kV
